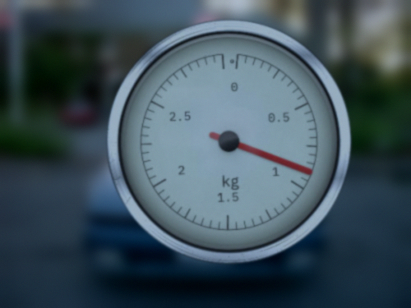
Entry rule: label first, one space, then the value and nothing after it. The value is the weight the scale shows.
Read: 0.9 kg
